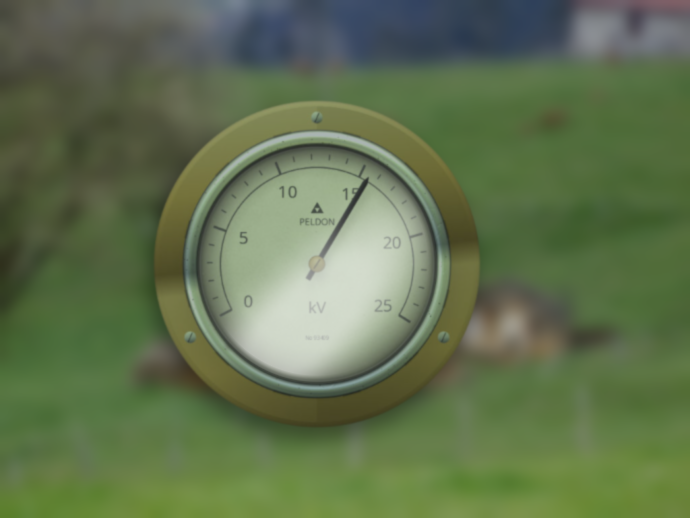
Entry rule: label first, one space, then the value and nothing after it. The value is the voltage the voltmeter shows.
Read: 15.5 kV
